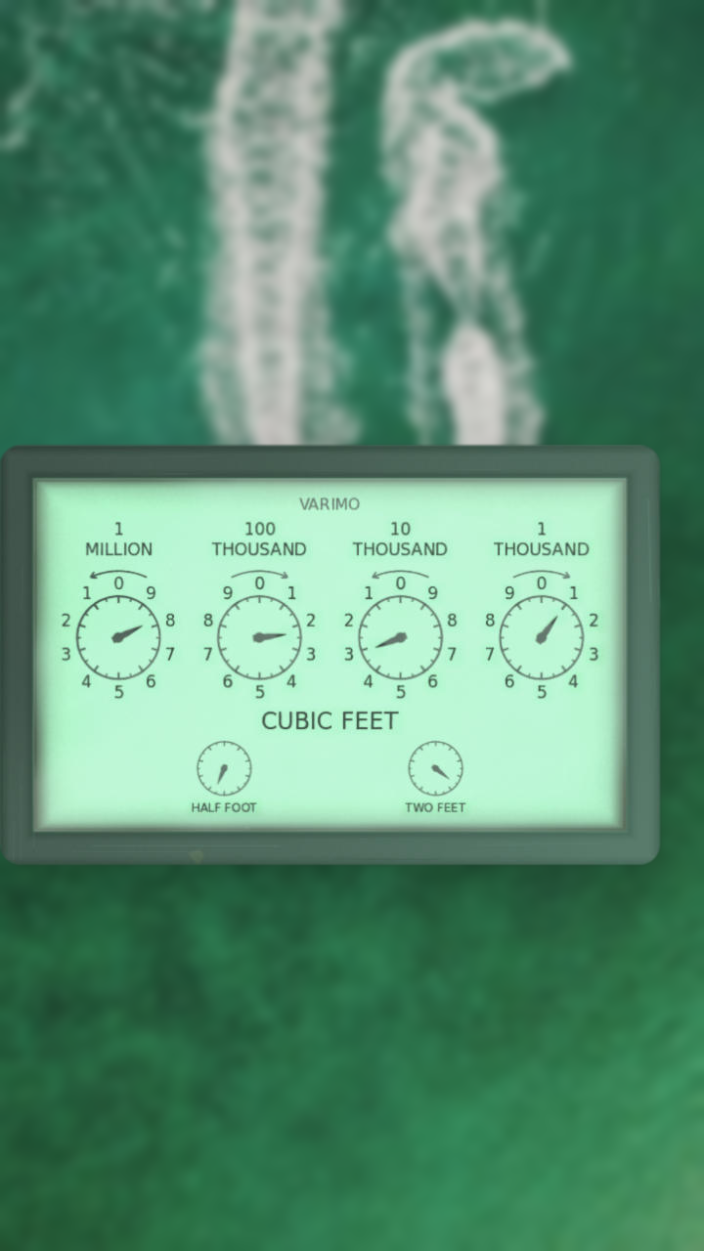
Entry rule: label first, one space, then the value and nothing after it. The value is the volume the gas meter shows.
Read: 823100 ft³
